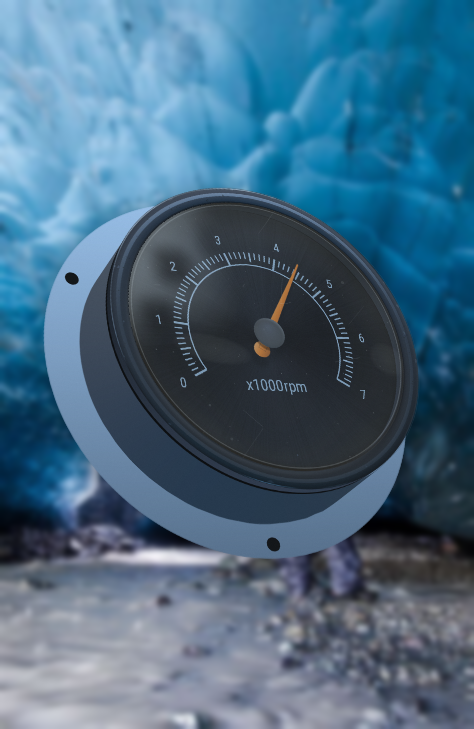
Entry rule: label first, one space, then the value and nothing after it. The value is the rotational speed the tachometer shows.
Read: 4400 rpm
